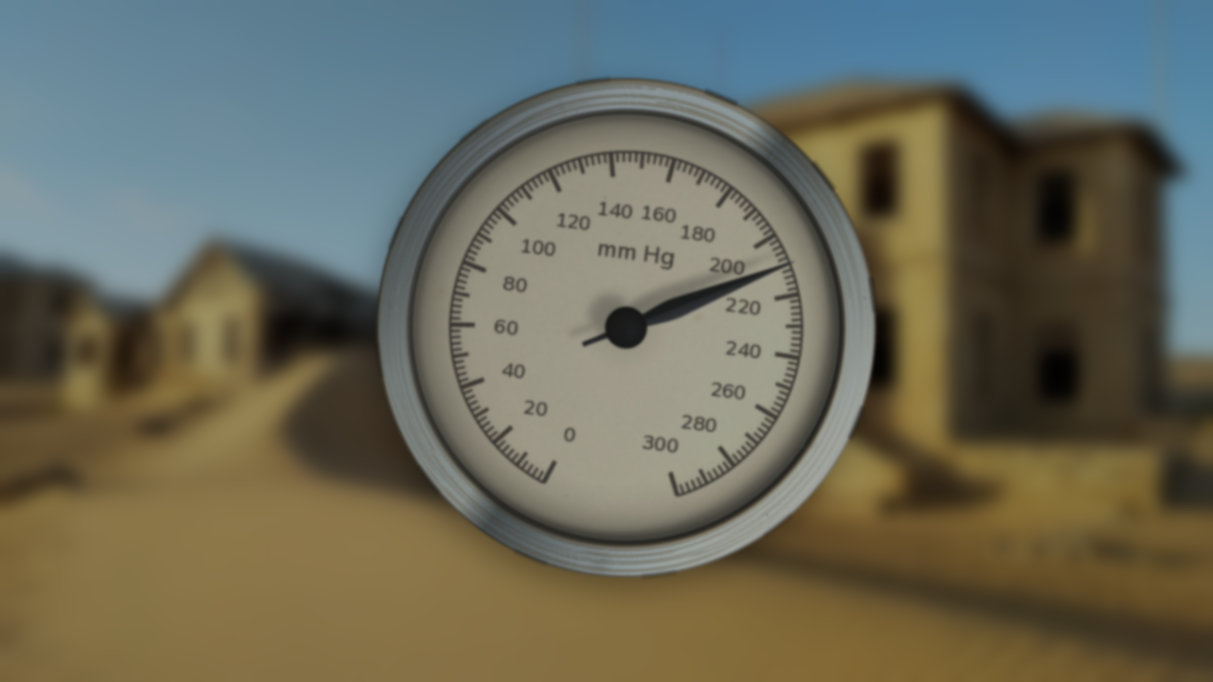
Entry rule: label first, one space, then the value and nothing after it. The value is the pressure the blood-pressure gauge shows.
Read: 210 mmHg
